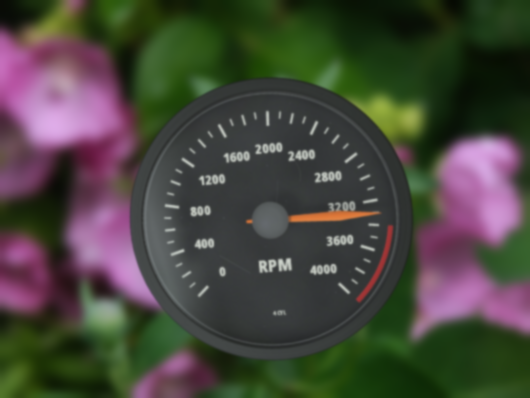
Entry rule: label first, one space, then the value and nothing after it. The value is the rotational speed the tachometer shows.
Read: 3300 rpm
